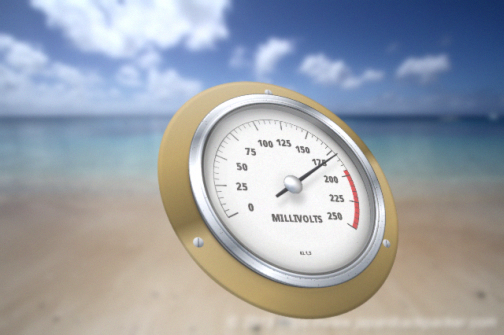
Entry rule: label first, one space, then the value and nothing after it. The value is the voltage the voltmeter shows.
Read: 180 mV
